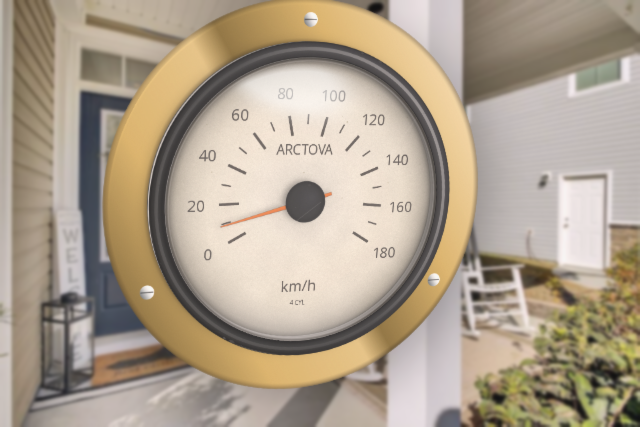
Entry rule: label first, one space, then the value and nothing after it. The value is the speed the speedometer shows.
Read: 10 km/h
